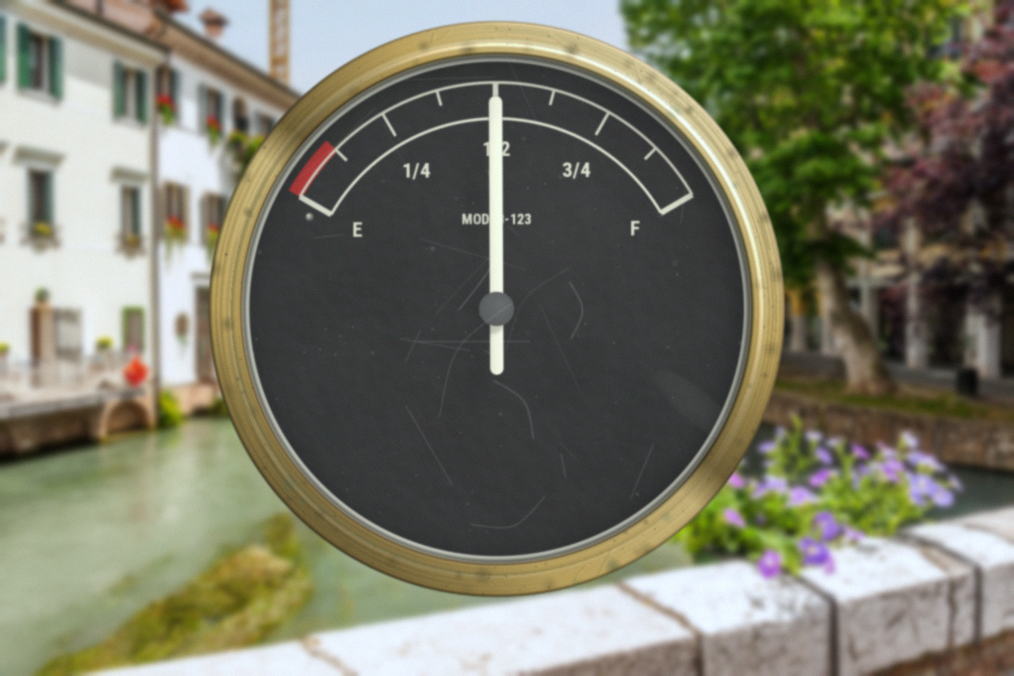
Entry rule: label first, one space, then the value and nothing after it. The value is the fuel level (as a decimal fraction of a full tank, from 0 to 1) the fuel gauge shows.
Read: 0.5
